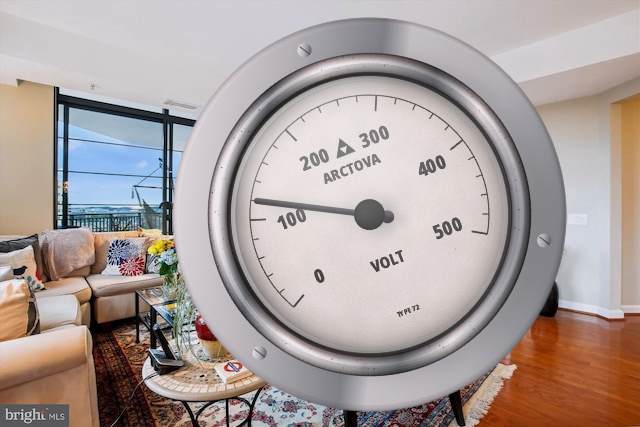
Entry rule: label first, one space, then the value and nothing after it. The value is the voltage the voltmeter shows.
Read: 120 V
